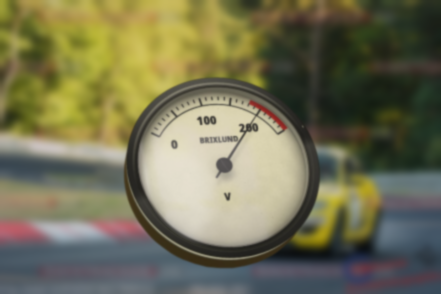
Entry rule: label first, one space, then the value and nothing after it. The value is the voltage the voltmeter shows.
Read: 200 V
